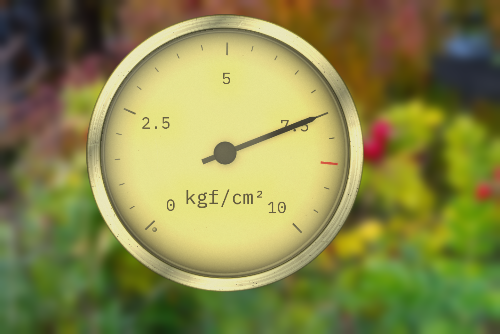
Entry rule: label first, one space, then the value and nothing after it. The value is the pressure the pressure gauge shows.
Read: 7.5 kg/cm²
